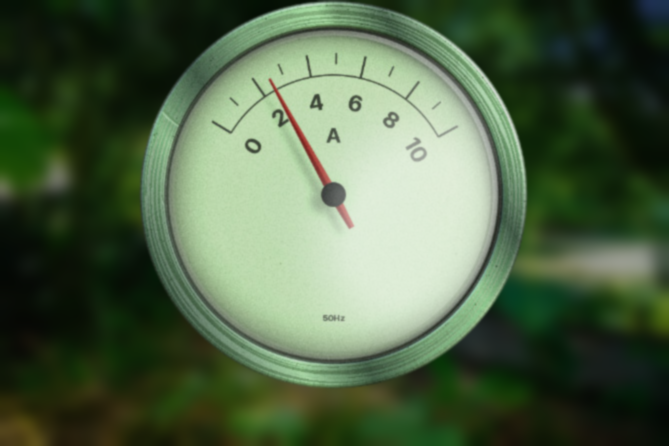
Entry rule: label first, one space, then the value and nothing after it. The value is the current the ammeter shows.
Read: 2.5 A
